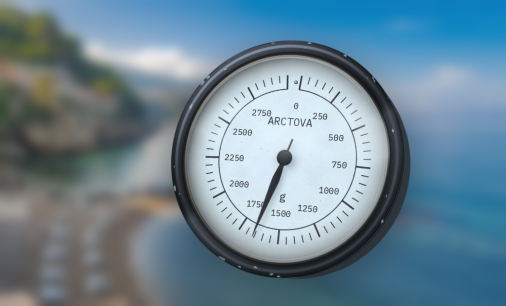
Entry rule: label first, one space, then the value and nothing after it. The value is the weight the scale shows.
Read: 1650 g
